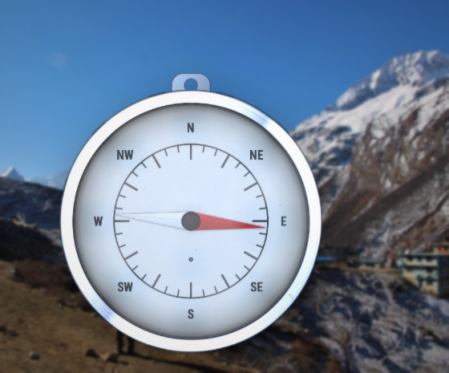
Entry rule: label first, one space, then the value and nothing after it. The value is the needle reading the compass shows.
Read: 95 °
